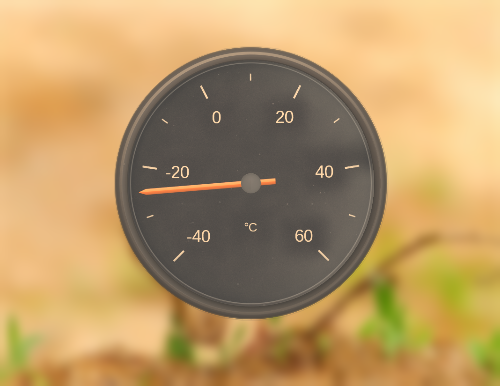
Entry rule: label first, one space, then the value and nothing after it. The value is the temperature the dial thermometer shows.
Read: -25 °C
